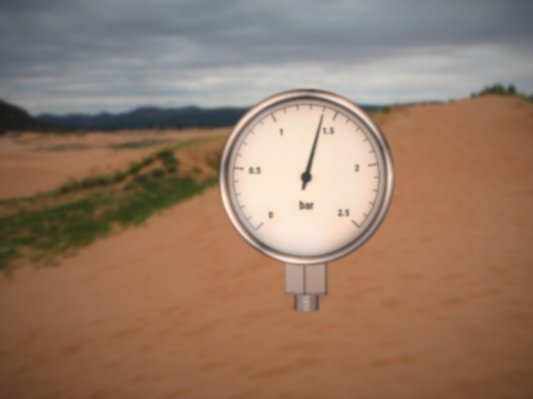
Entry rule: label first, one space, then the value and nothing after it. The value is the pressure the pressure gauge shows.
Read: 1.4 bar
